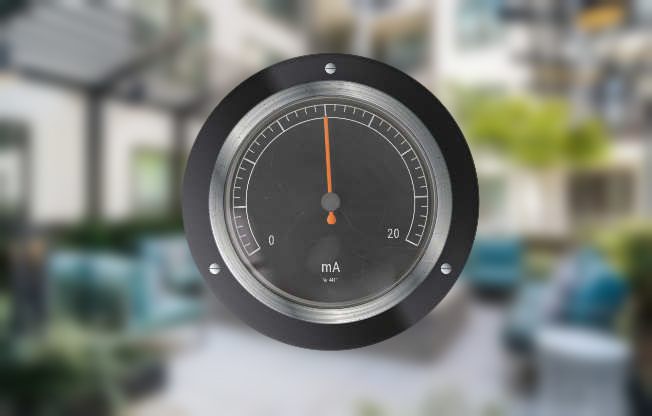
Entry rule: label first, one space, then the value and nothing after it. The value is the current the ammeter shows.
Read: 10 mA
